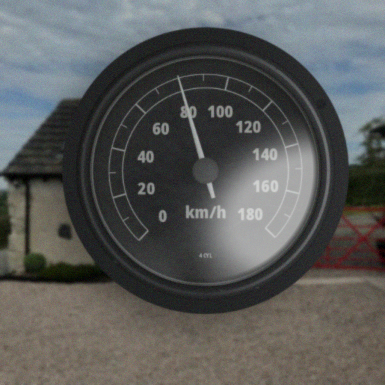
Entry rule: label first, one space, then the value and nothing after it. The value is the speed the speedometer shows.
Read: 80 km/h
